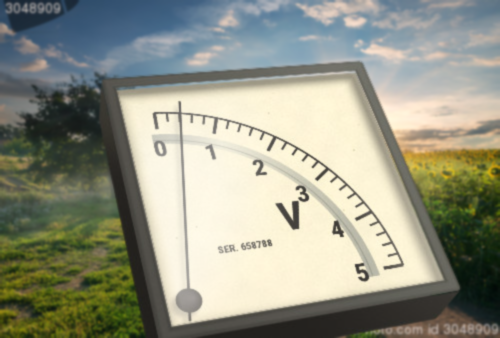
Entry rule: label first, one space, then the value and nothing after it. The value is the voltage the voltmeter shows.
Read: 0.4 V
